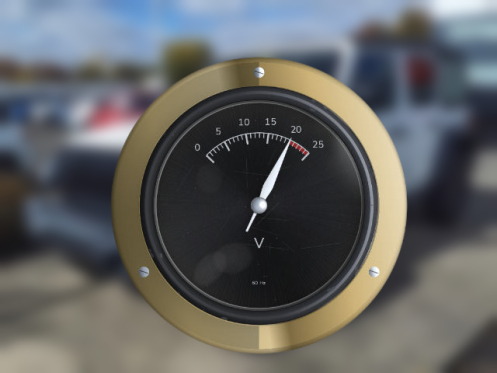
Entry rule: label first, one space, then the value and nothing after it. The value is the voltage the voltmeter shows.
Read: 20 V
